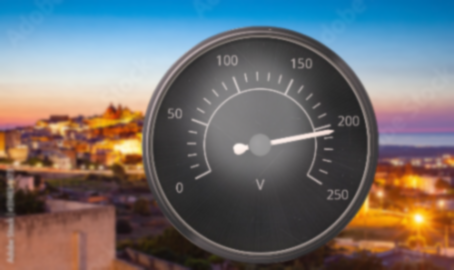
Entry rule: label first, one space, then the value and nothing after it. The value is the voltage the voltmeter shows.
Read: 205 V
